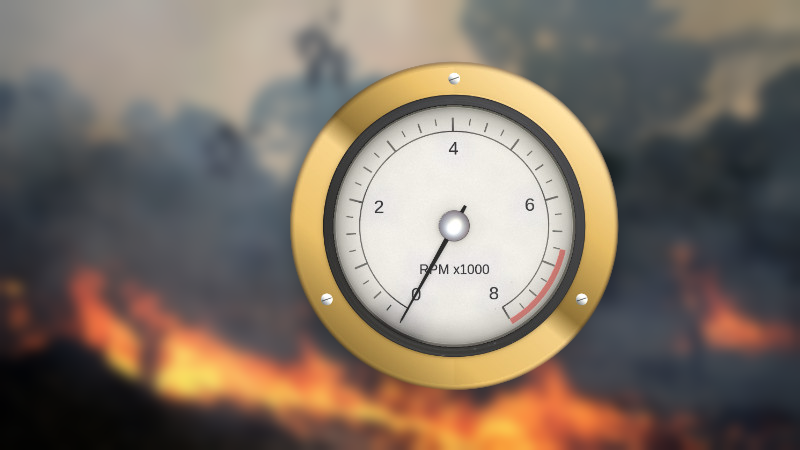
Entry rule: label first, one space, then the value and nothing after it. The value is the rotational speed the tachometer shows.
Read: 0 rpm
